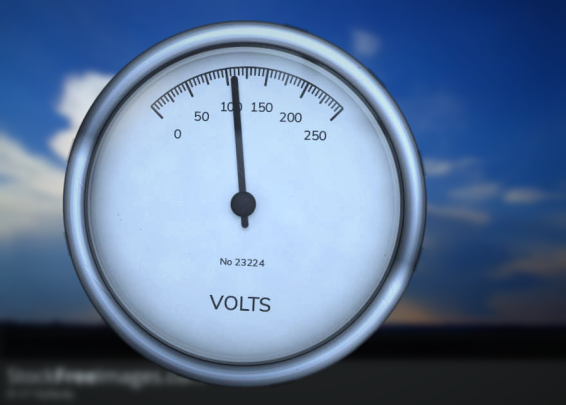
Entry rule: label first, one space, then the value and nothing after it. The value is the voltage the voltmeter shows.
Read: 110 V
